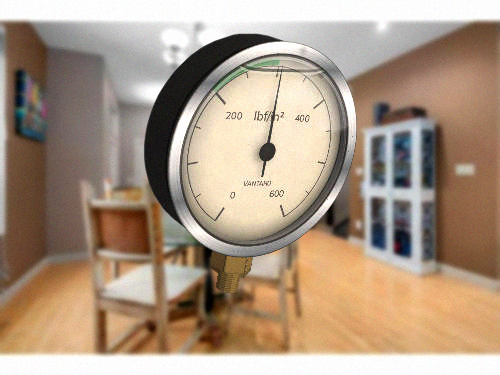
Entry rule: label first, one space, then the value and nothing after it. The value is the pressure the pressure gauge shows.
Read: 300 psi
